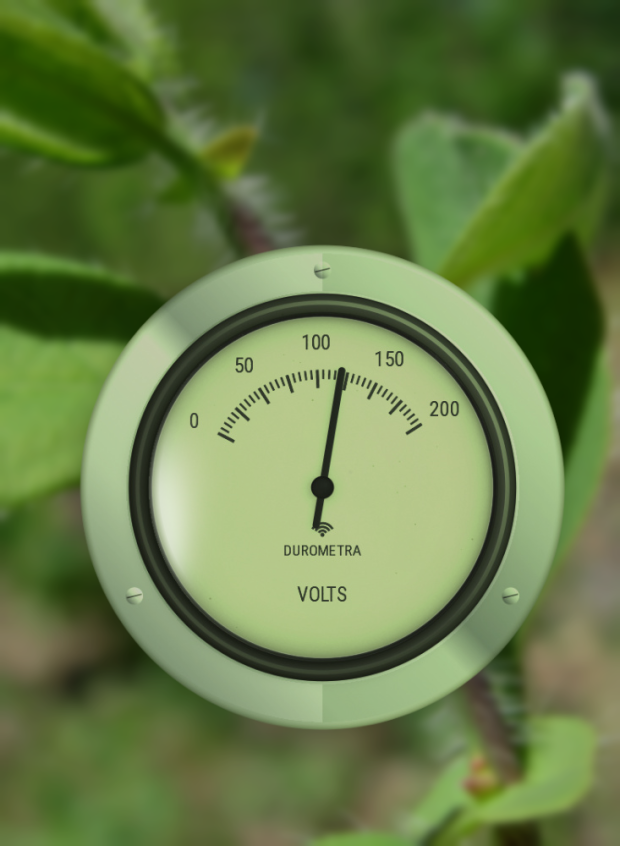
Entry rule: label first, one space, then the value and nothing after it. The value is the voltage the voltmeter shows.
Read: 120 V
